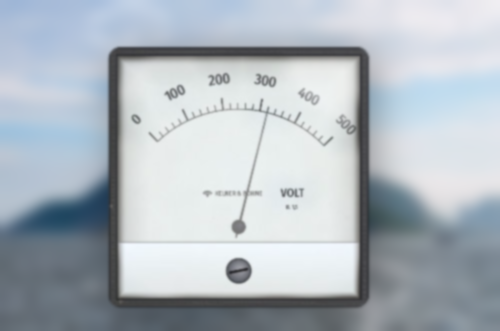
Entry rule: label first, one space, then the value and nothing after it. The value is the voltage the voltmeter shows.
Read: 320 V
